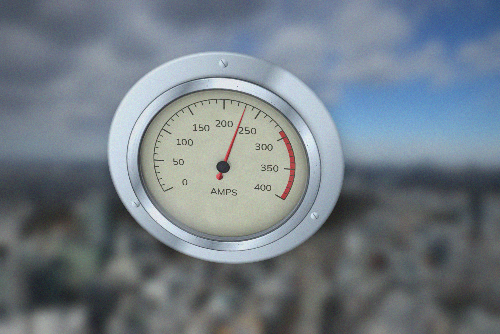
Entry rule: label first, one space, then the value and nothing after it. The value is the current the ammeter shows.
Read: 230 A
